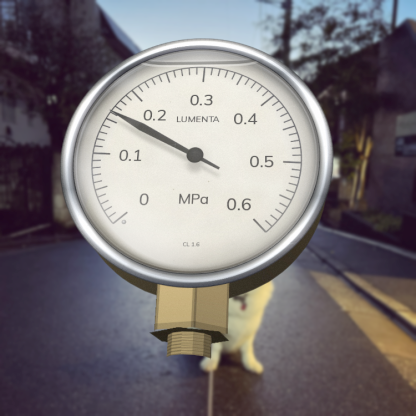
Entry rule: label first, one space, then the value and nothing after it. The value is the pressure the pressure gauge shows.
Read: 0.16 MPa
